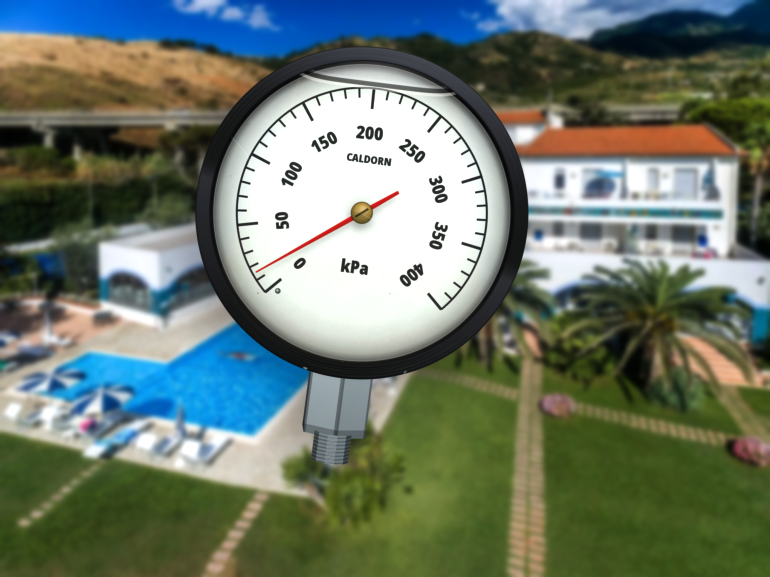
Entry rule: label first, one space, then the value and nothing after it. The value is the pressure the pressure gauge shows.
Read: 15 kPa
